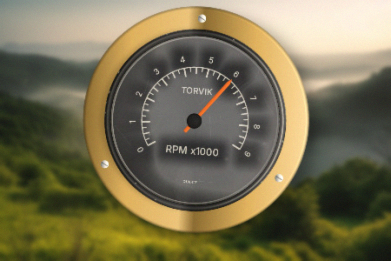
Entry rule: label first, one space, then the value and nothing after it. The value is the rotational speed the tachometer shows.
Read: 6000 rpm
